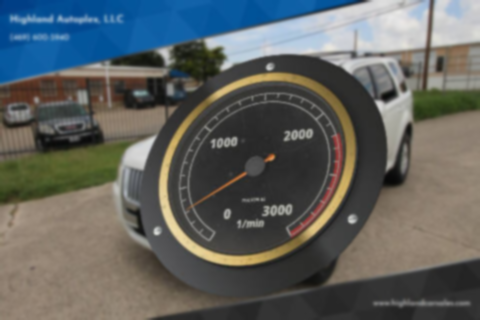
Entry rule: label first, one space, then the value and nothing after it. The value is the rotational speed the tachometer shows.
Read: 300 rpm
